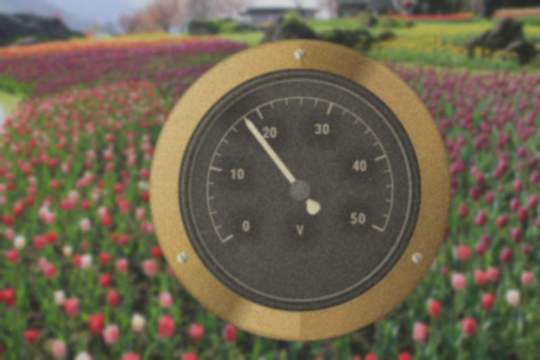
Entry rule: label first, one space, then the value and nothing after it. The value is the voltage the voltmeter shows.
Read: 18 V
